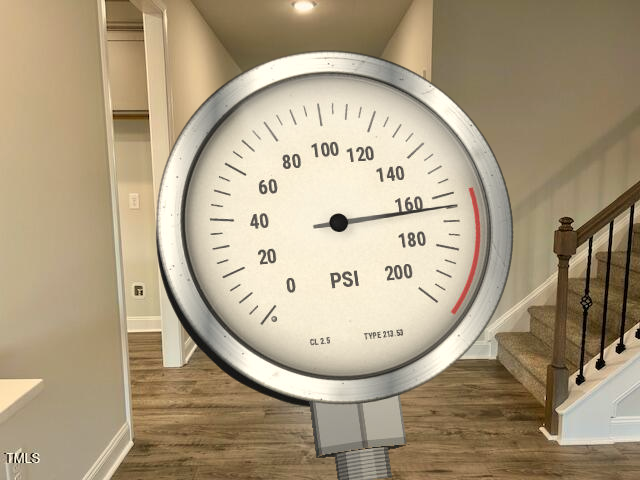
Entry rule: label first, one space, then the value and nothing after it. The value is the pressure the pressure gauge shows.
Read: 165 psi
